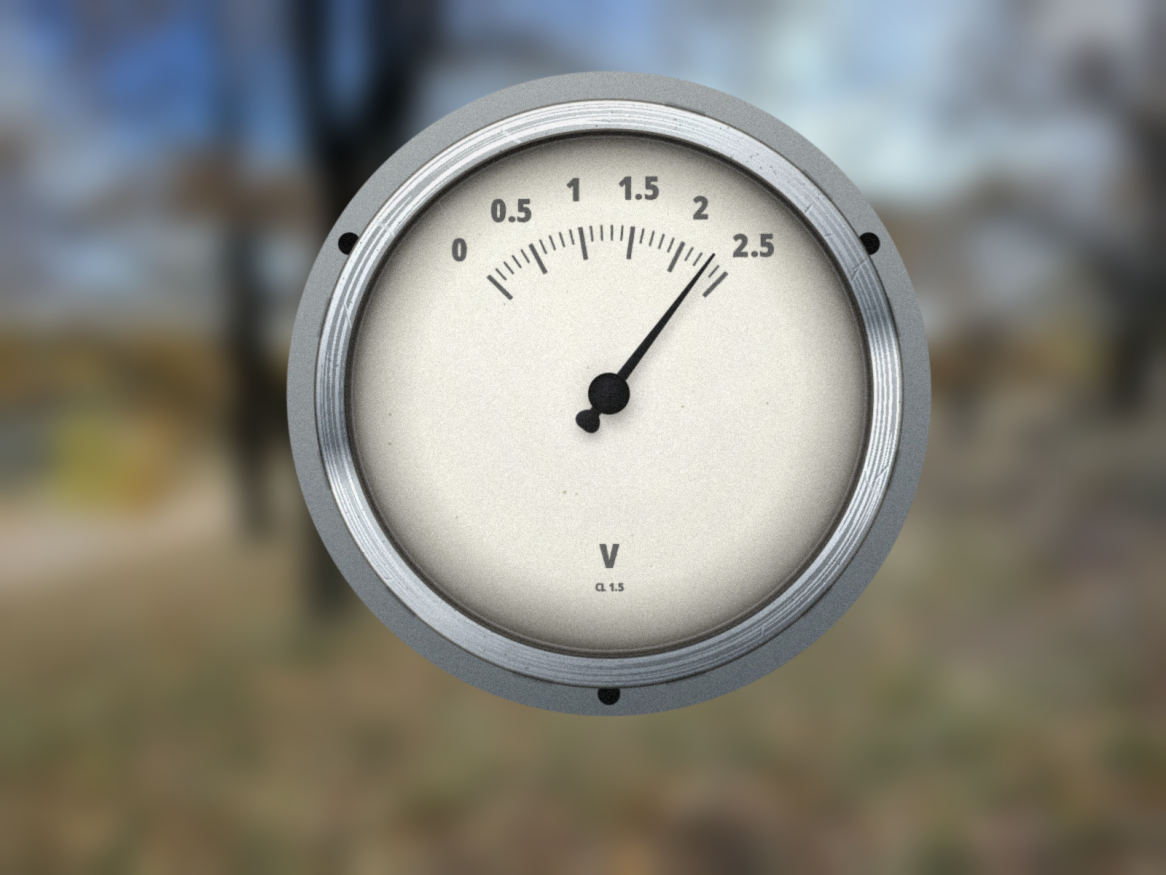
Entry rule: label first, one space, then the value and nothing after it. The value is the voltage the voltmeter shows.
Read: 2.3 V
